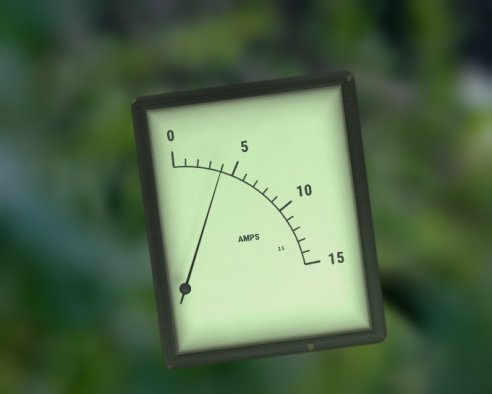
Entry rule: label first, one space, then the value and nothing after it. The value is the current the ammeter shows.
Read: 4 A
